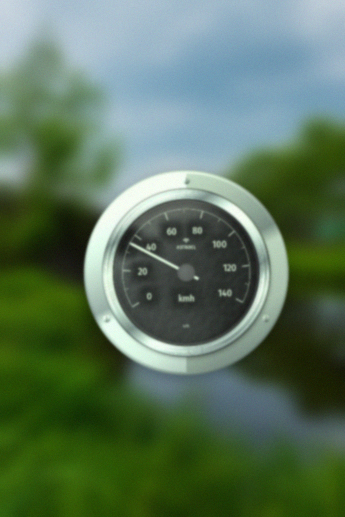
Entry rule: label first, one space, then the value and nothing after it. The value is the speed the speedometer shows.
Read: 35 km/h
